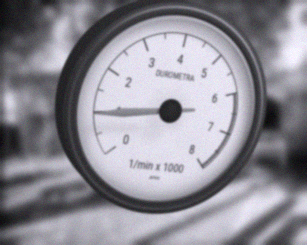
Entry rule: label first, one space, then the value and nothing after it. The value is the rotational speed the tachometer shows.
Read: 1000 rpm
